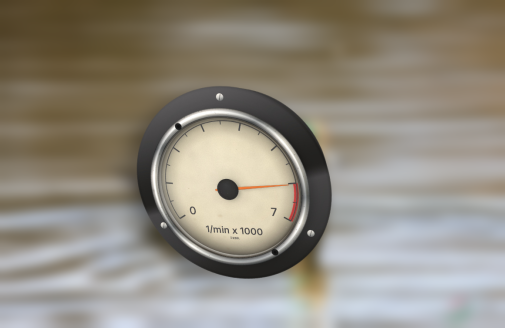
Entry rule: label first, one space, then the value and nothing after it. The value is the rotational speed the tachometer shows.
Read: 6000 rpm
